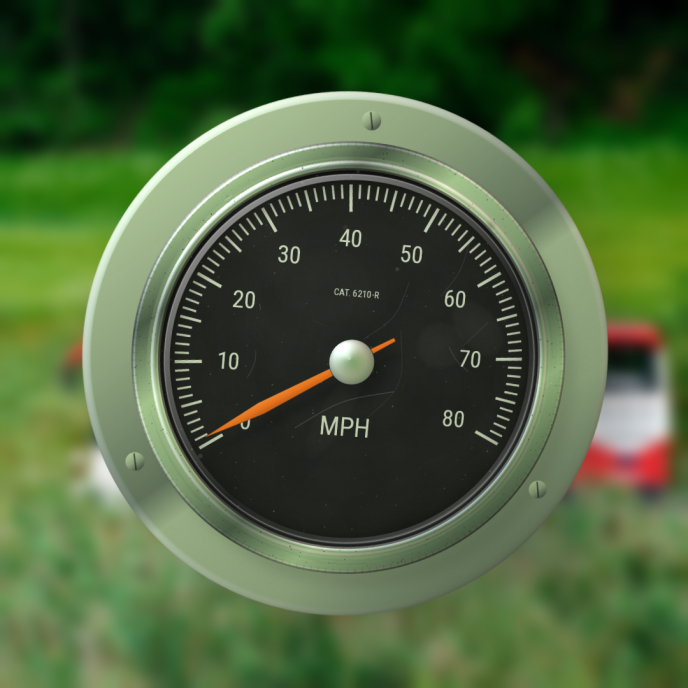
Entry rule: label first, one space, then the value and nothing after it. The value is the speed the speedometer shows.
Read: 1 mph
